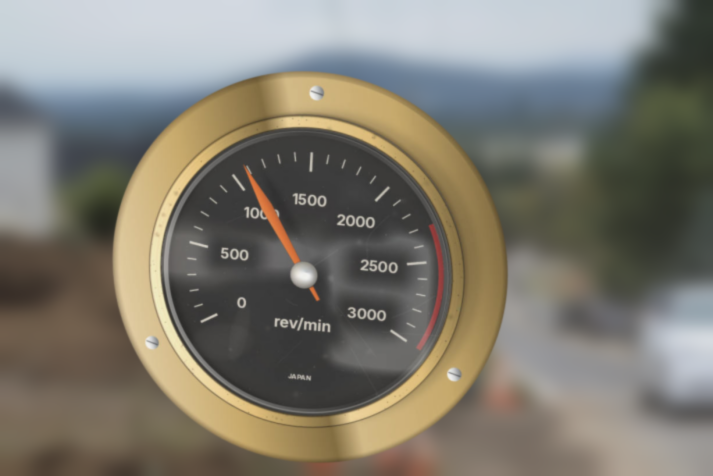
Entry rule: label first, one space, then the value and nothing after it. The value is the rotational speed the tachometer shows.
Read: 1100 rpm
